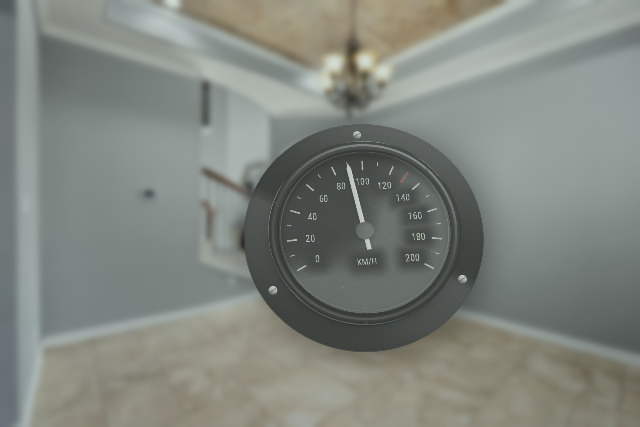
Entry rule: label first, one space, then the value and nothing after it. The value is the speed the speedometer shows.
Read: 90 km/h
